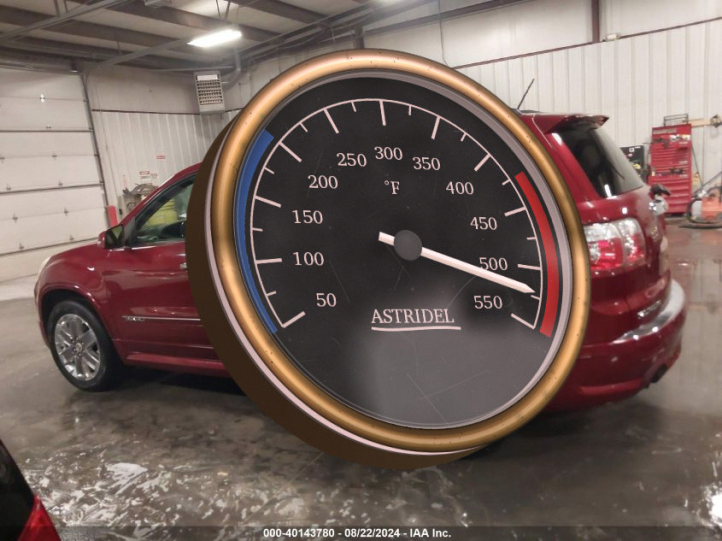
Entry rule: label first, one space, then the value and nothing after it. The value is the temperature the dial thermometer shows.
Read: 525 °F
